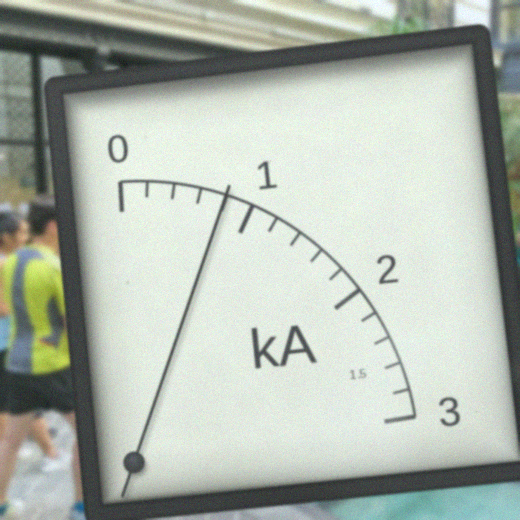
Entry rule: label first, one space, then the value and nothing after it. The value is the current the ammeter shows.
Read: 0.8 kA
